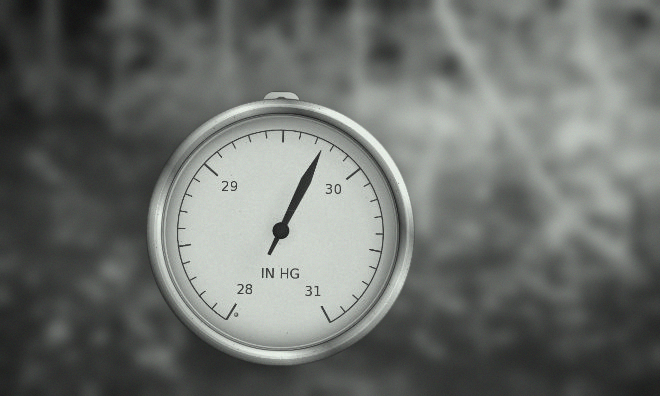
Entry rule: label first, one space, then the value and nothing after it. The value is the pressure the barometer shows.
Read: 29.75 inHg
